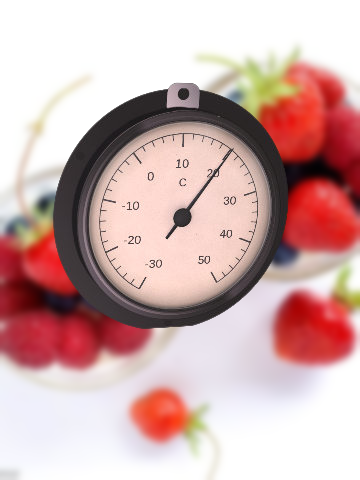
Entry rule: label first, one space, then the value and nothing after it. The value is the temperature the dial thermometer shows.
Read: 20 °C
